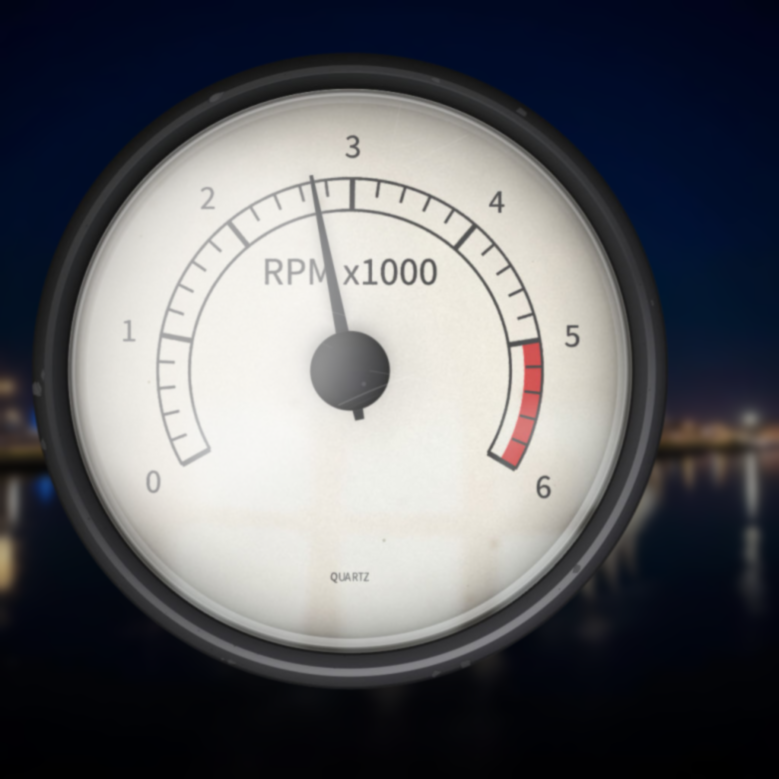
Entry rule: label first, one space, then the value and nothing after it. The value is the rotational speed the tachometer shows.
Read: 2700 rpm
